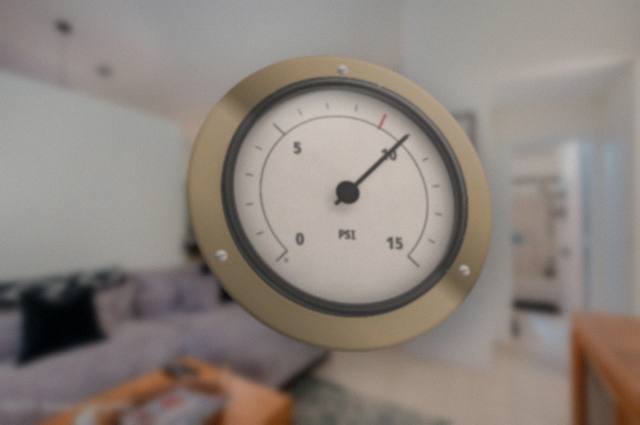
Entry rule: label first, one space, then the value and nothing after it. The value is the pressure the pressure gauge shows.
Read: 10 psi
